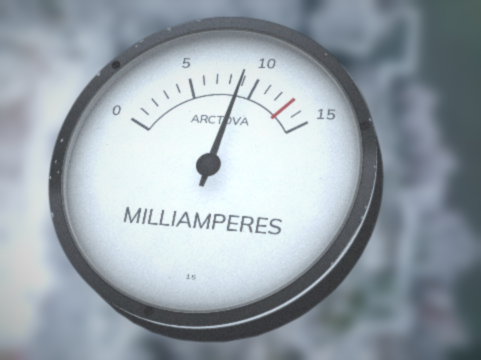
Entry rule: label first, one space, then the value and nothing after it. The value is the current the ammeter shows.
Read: 9 mA
